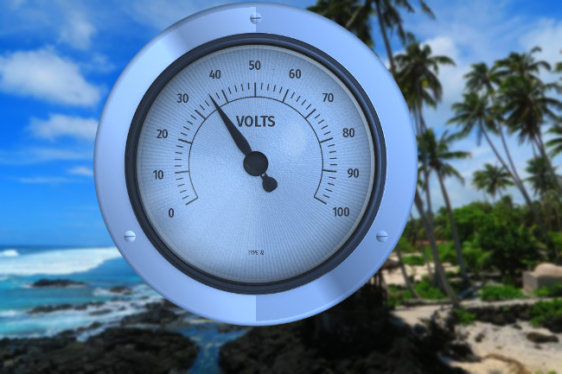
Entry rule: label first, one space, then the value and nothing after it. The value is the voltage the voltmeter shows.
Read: 36 V
